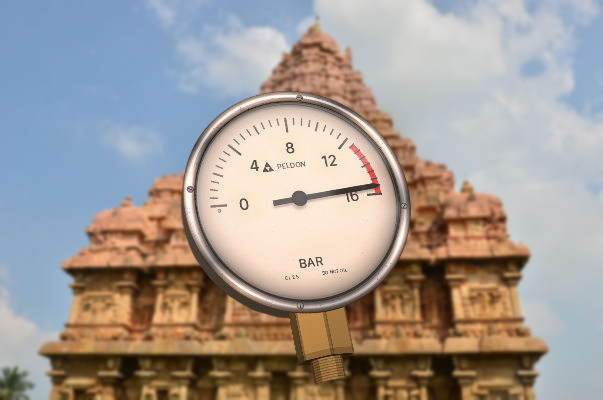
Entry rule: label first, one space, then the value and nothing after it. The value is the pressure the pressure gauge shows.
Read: 15.5 bar
